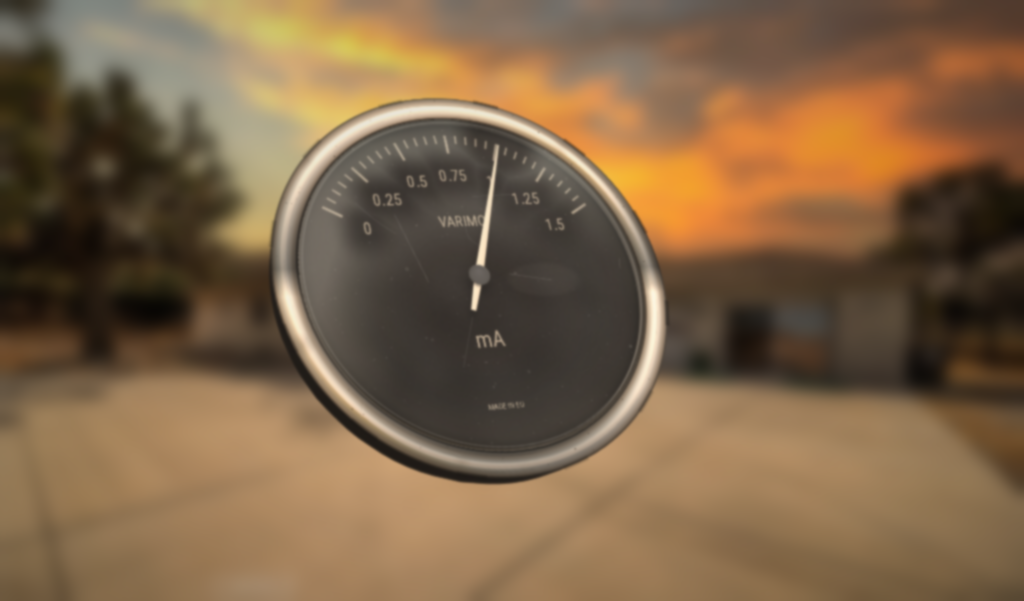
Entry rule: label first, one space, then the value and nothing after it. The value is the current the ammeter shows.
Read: 1 mA
